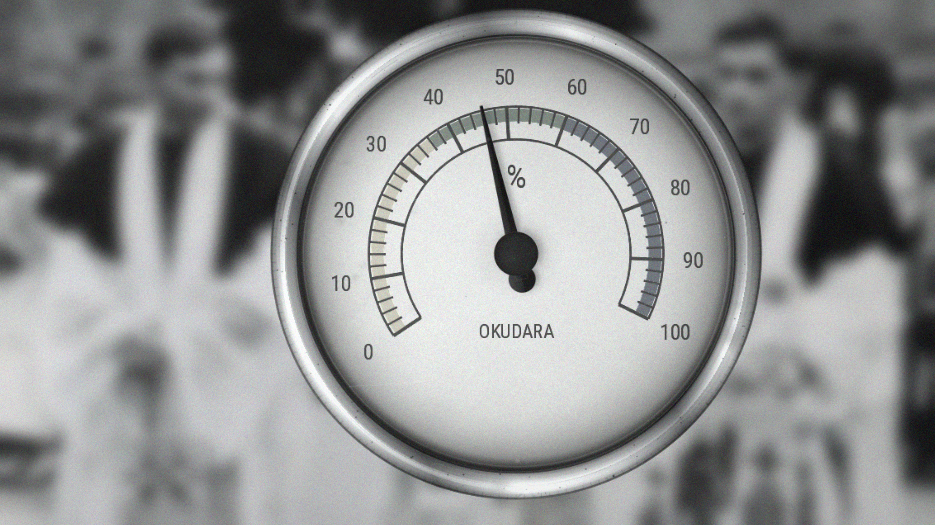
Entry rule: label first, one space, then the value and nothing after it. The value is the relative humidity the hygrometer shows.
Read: 46 %
